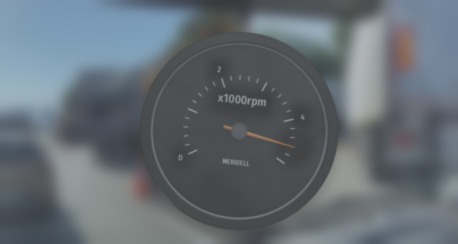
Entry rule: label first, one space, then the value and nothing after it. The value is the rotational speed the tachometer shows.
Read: 4600 rpm
